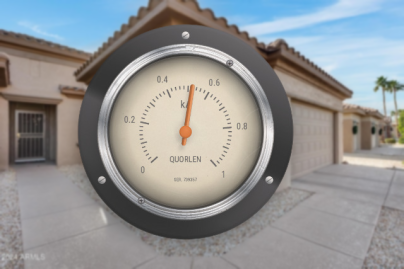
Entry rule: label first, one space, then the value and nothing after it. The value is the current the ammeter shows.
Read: 0.52 kA
